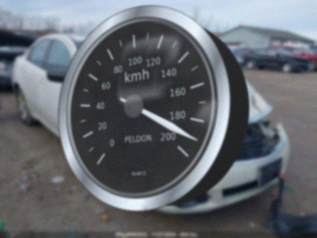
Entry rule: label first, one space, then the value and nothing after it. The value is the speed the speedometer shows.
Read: 190 km/h
